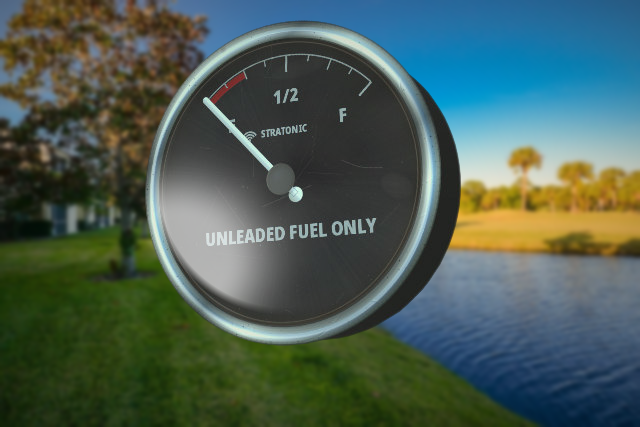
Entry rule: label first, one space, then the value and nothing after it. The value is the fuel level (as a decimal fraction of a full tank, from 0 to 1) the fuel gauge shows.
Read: 0
